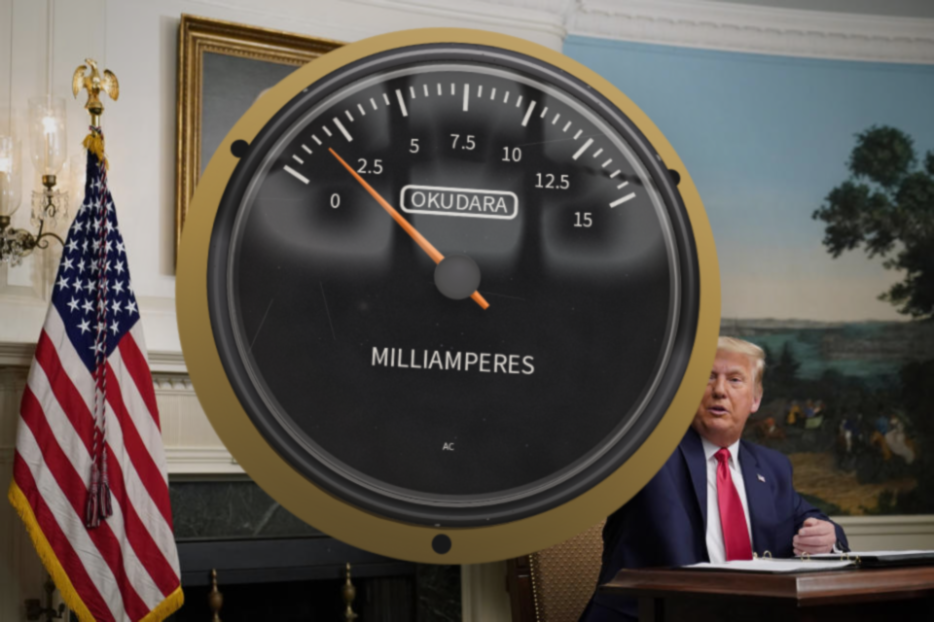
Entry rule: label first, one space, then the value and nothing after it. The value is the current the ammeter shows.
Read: 1.5 mA
